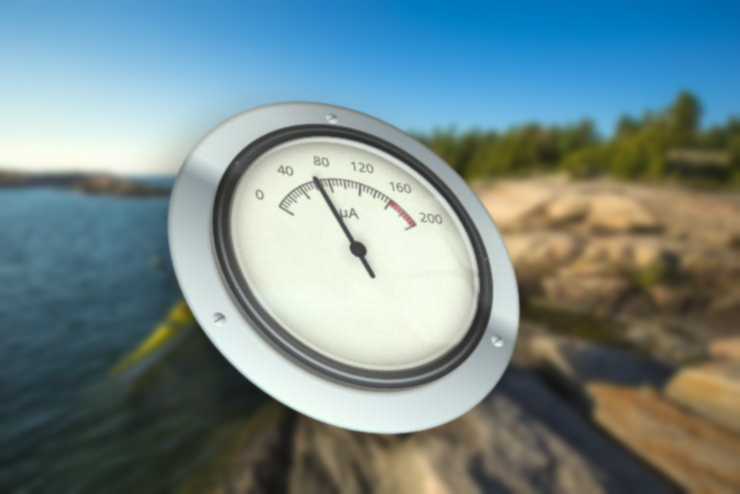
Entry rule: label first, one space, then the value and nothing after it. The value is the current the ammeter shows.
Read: 60 µA
